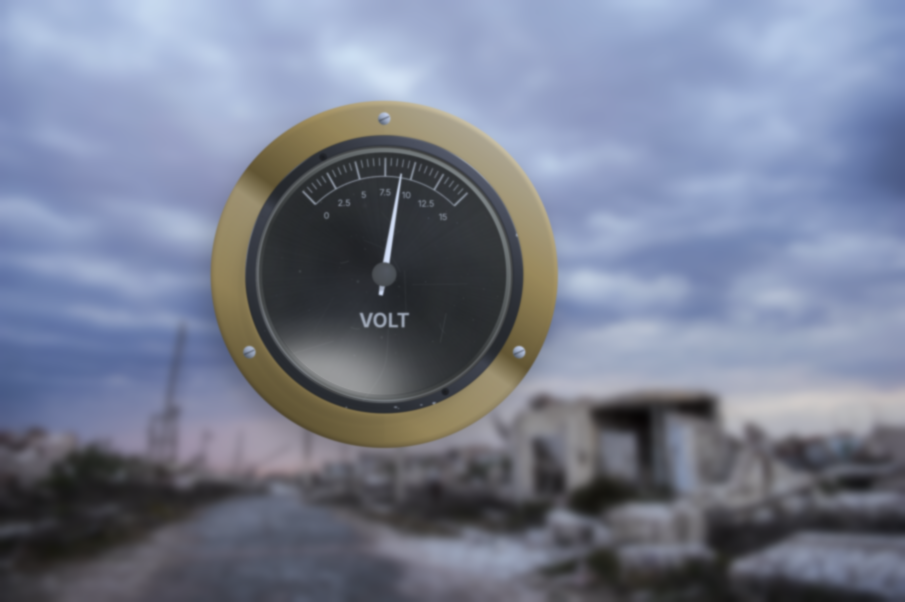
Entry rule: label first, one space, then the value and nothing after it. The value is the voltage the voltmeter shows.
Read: 9 V
